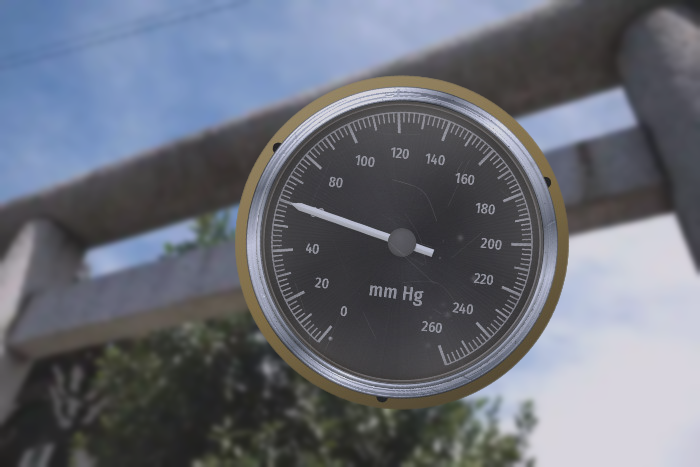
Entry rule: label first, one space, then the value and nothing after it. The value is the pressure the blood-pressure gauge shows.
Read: 60 mmHg
